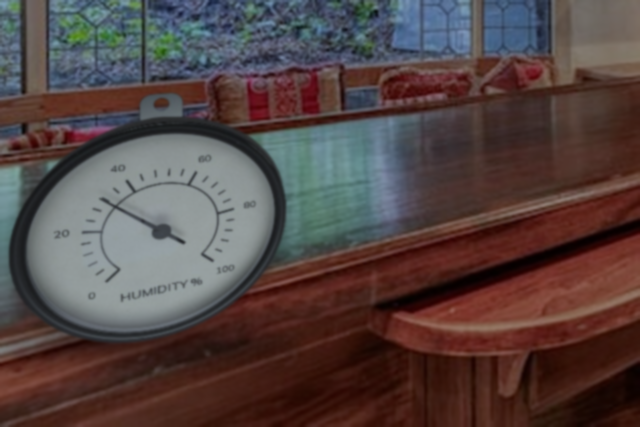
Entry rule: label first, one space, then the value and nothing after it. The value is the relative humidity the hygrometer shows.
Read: 32 %
